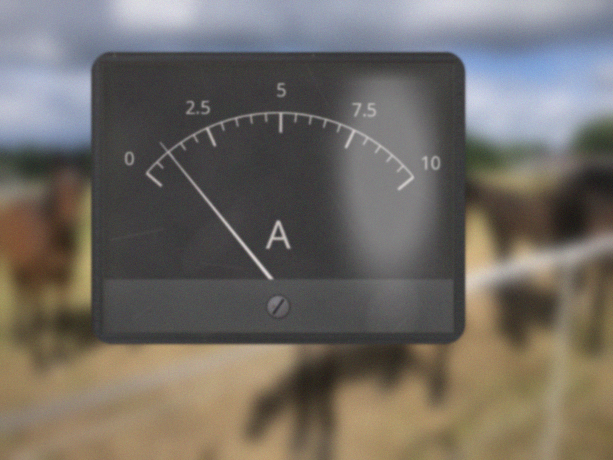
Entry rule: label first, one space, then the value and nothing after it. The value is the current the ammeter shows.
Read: 1 A
